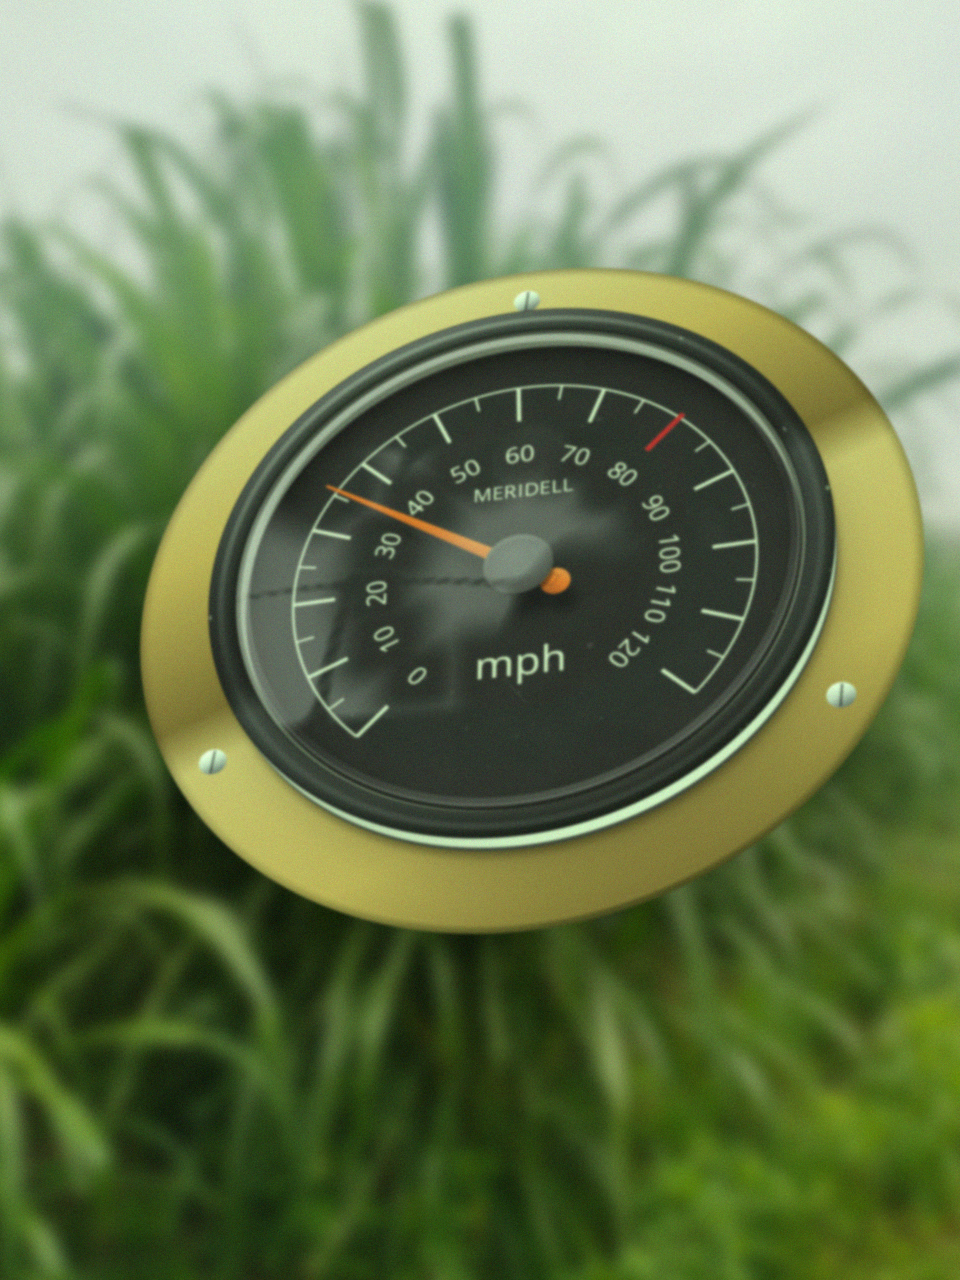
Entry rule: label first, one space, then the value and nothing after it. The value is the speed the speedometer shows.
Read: 35 mph
